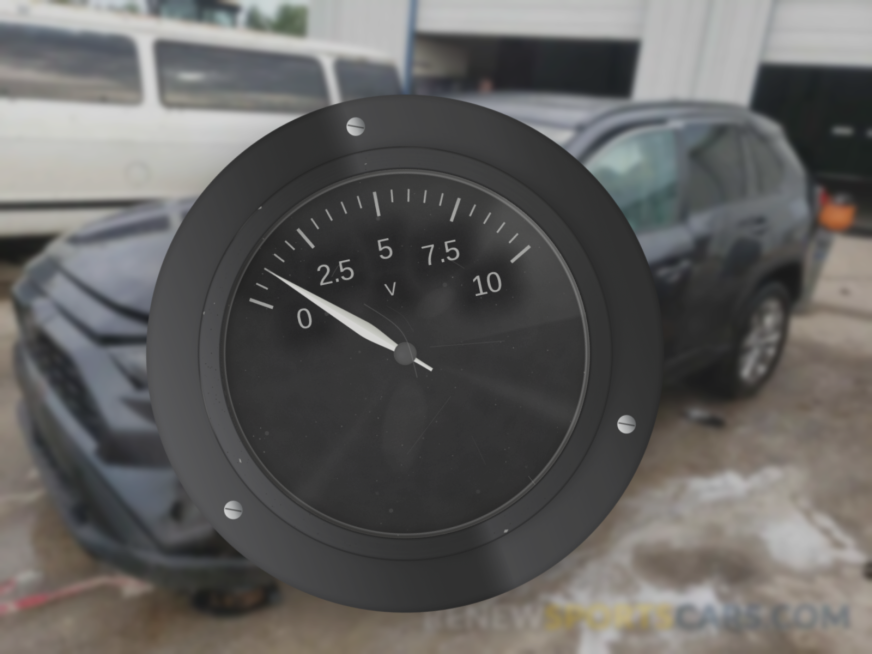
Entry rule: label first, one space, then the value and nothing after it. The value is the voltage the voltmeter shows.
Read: 1 V
